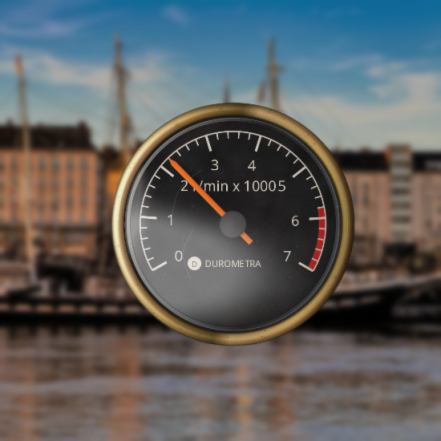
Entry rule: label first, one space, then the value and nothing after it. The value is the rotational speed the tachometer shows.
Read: 2200 rpm
